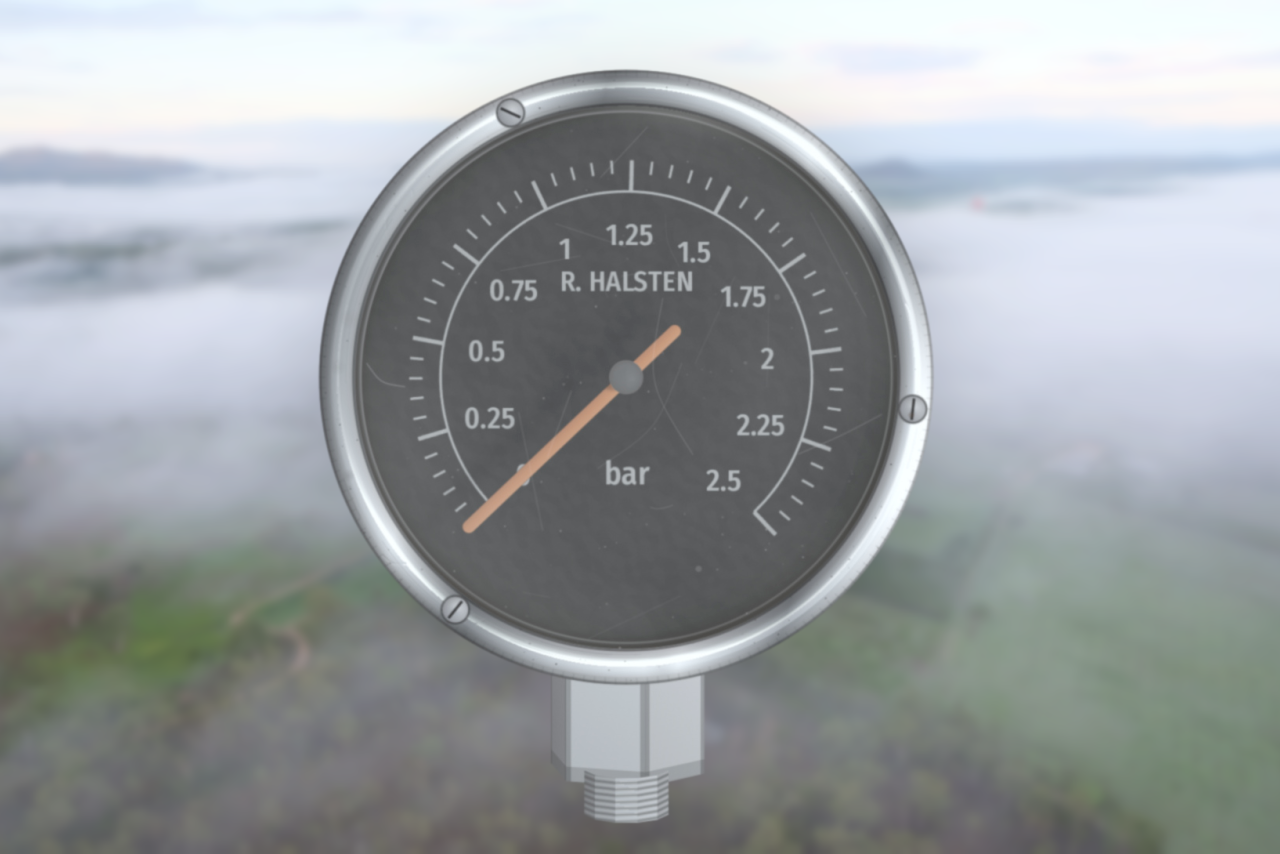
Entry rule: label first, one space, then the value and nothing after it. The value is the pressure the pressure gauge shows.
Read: 0 bar
